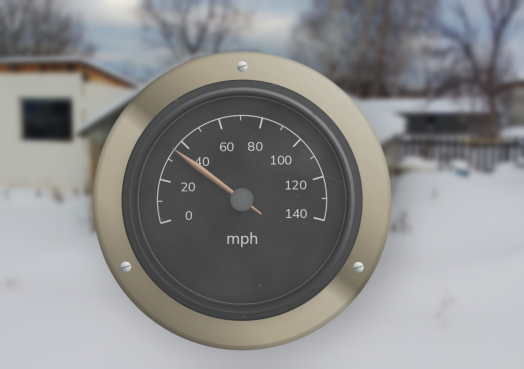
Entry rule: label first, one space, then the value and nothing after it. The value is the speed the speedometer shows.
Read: 35 mph
